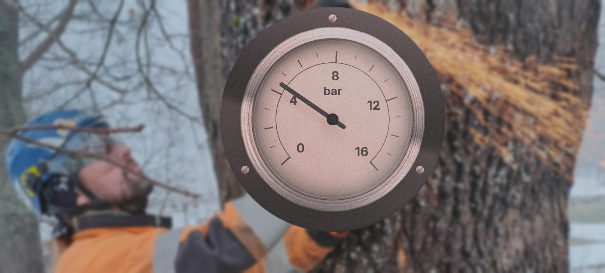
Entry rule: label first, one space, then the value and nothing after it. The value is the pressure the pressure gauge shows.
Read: 4.5 bar
